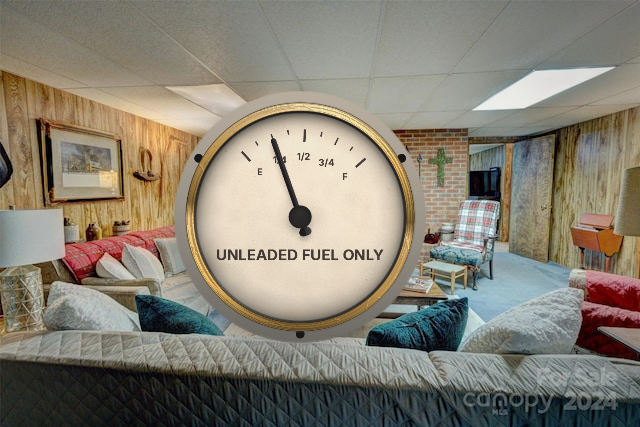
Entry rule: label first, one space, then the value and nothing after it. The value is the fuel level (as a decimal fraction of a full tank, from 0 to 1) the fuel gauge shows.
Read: 0.25
